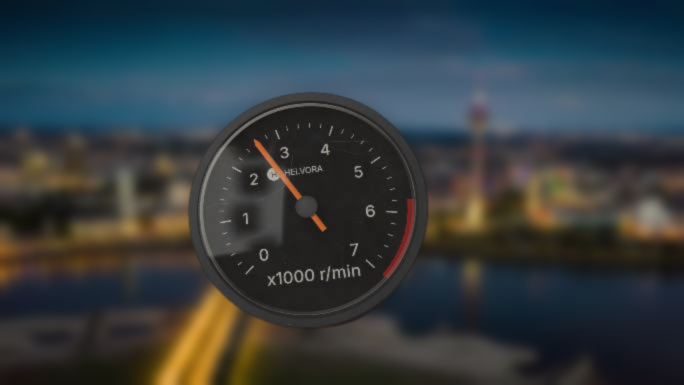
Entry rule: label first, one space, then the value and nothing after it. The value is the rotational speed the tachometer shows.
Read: 2600 rpm
